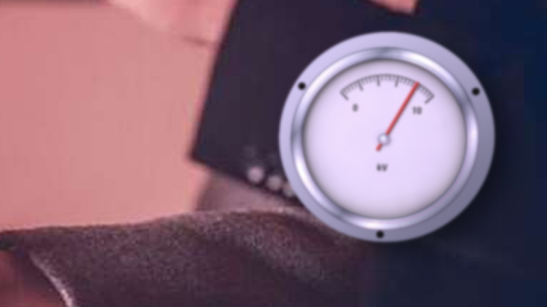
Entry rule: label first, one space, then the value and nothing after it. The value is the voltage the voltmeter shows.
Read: 8 kV
